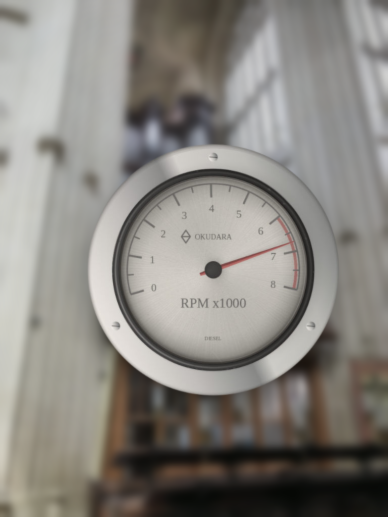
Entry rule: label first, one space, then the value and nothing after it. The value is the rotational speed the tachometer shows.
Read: 6750 rpm
